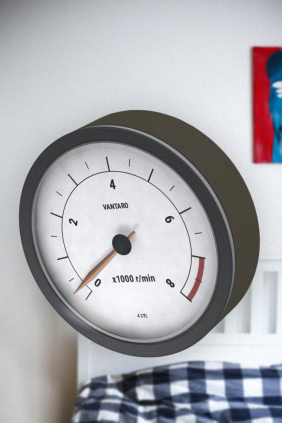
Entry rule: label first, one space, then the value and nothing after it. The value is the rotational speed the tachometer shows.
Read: 250 rpm
